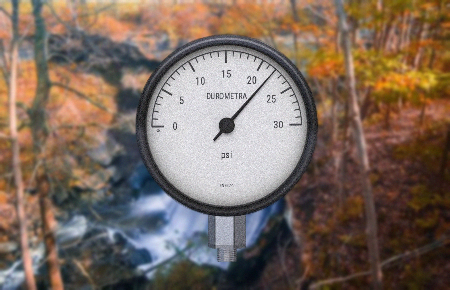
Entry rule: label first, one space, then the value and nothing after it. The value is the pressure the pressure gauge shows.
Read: 22 psi
